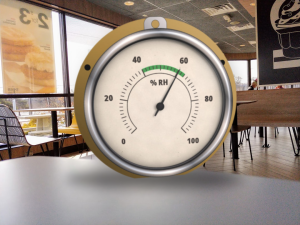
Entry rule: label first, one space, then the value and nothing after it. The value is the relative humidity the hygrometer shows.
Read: 60 %
